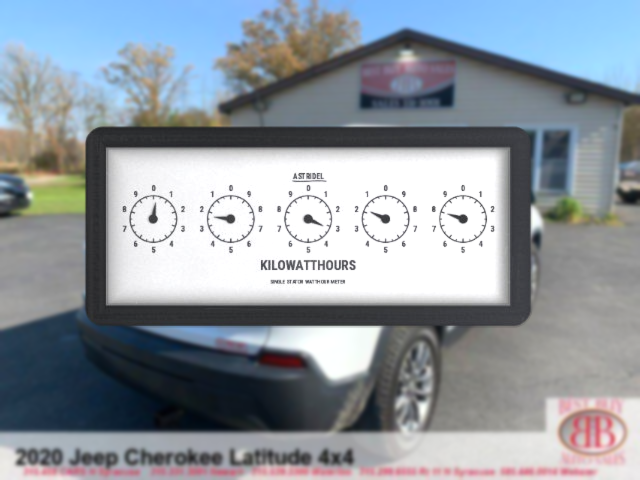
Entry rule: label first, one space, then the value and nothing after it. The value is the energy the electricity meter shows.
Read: 2318 kWh
